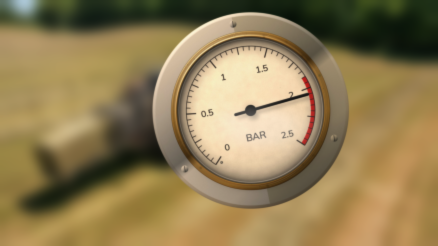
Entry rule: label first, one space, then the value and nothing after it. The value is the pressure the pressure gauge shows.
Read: 2.05 bar
